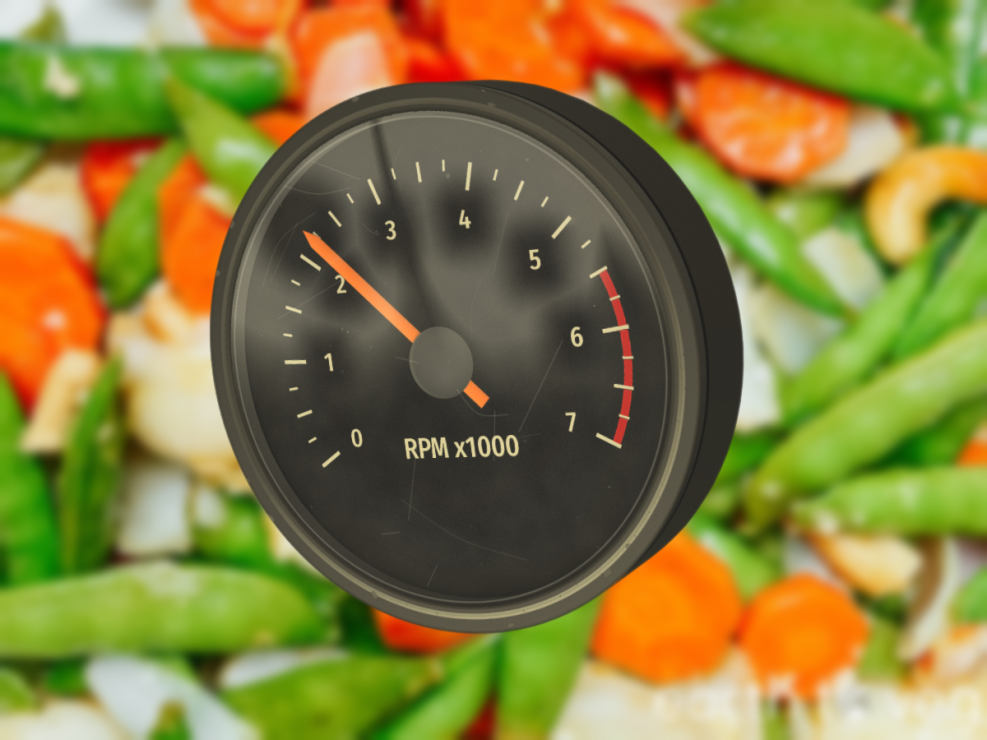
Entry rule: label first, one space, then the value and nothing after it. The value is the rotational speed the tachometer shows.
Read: 2250 rpm
